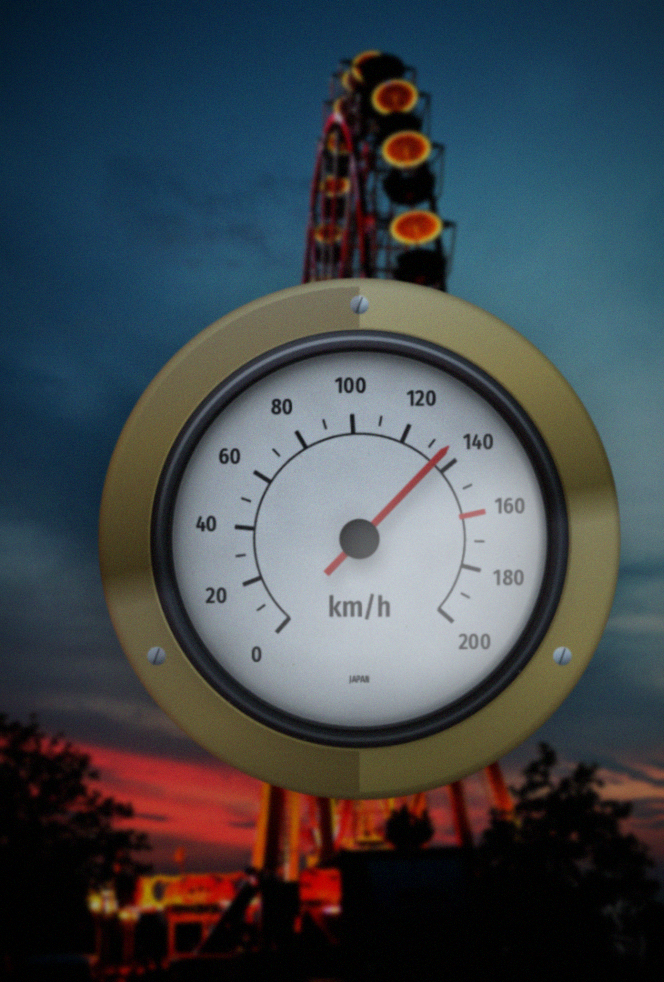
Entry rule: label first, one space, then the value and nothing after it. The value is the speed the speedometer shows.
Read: 135 km/h
